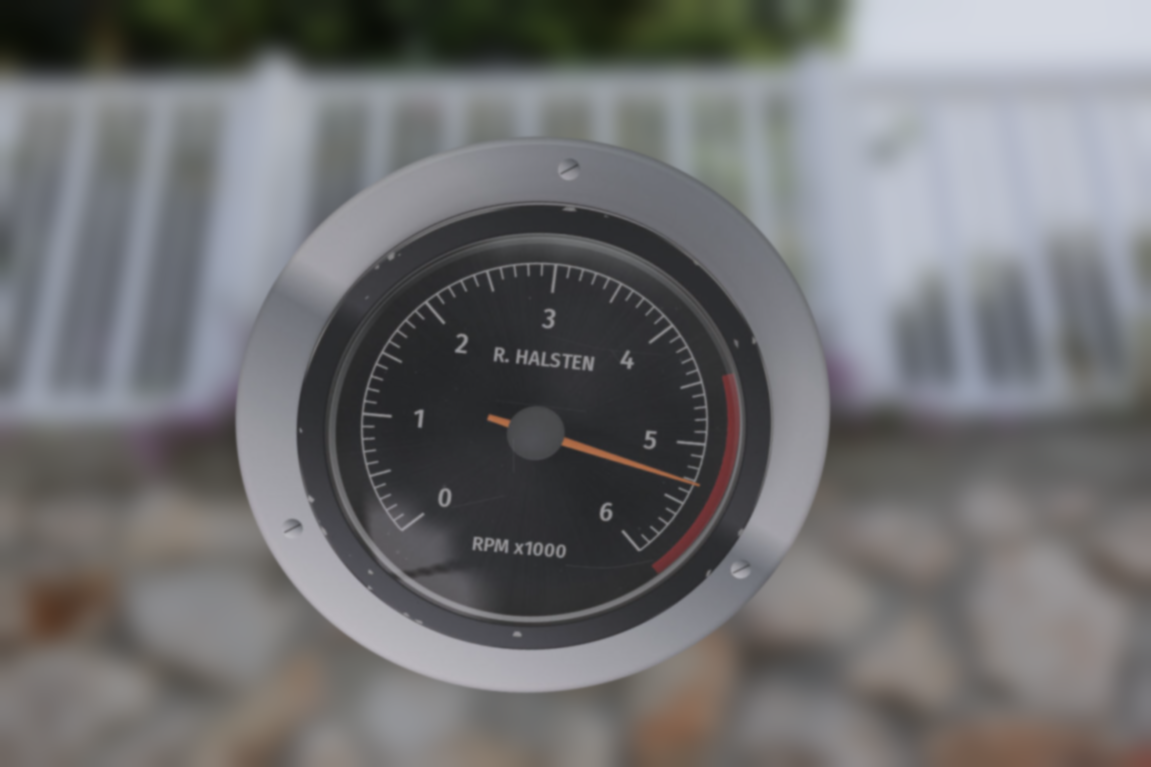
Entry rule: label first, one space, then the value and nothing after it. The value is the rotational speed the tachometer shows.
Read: 5300 rpm
